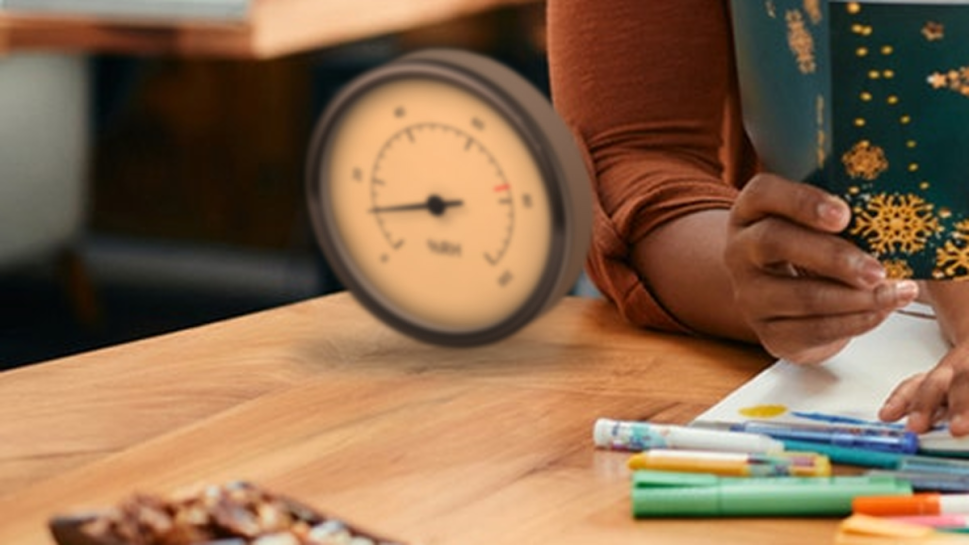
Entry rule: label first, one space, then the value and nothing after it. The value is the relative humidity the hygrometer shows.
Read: 12 %
